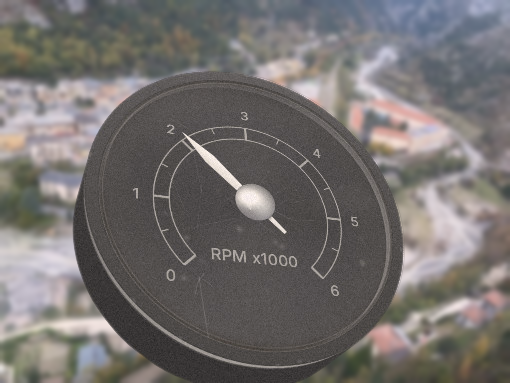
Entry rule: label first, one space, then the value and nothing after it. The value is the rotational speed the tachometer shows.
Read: 2000 rpm
